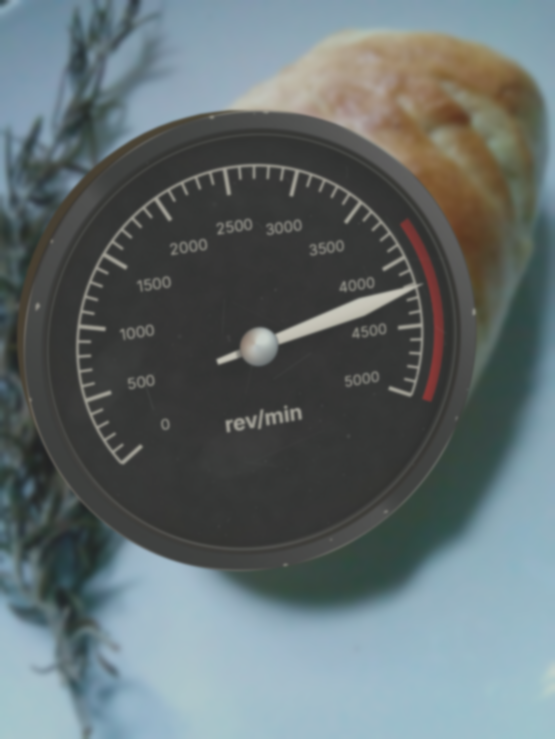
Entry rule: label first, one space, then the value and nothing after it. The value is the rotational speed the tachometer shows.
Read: 4200 rpm
